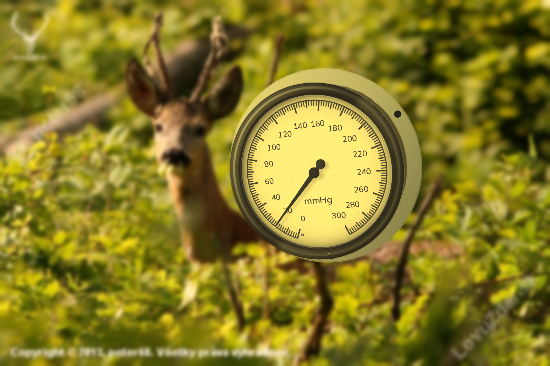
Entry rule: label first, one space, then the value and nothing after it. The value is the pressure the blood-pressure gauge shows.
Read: 20 mmHg
